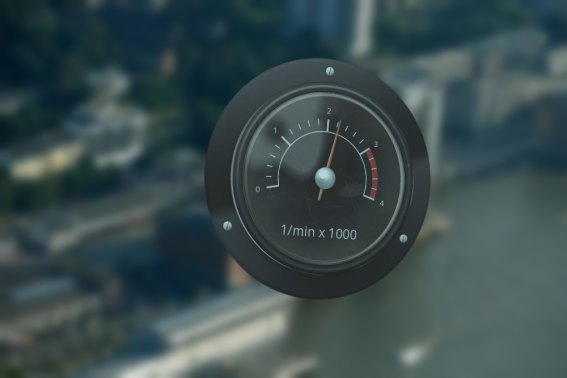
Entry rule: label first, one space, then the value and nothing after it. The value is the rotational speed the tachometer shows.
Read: 2200 rpm
